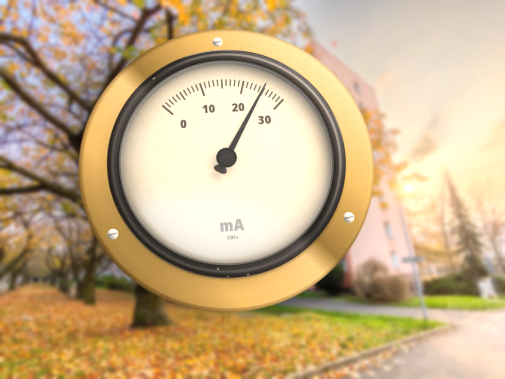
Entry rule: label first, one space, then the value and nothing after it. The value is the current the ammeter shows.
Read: 25 mA
